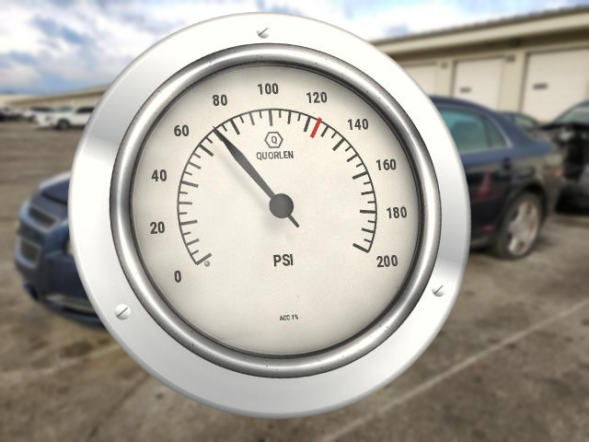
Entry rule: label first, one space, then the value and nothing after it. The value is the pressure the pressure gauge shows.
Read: 70 psi
